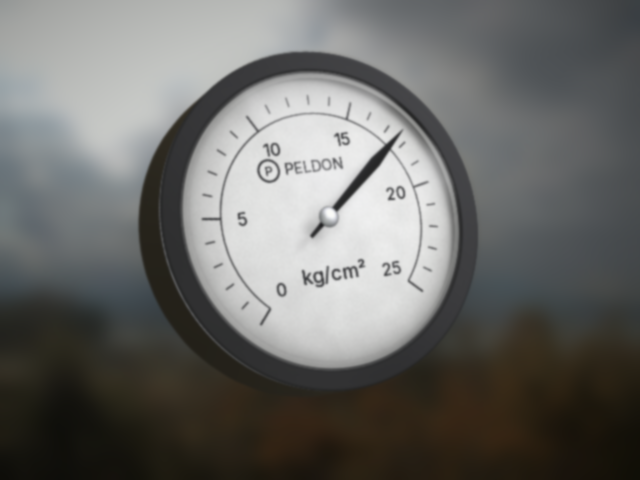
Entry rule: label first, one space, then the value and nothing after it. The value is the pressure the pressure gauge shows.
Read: 17.5 kg/cm²
